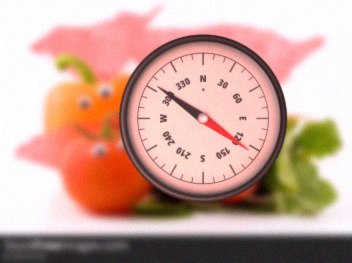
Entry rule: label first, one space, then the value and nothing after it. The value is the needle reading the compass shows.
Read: 125 °
